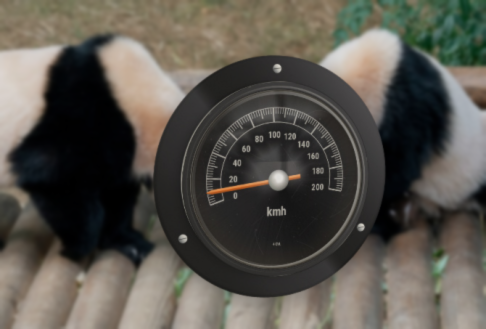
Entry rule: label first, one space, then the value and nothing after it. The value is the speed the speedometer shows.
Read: 10 km/h
